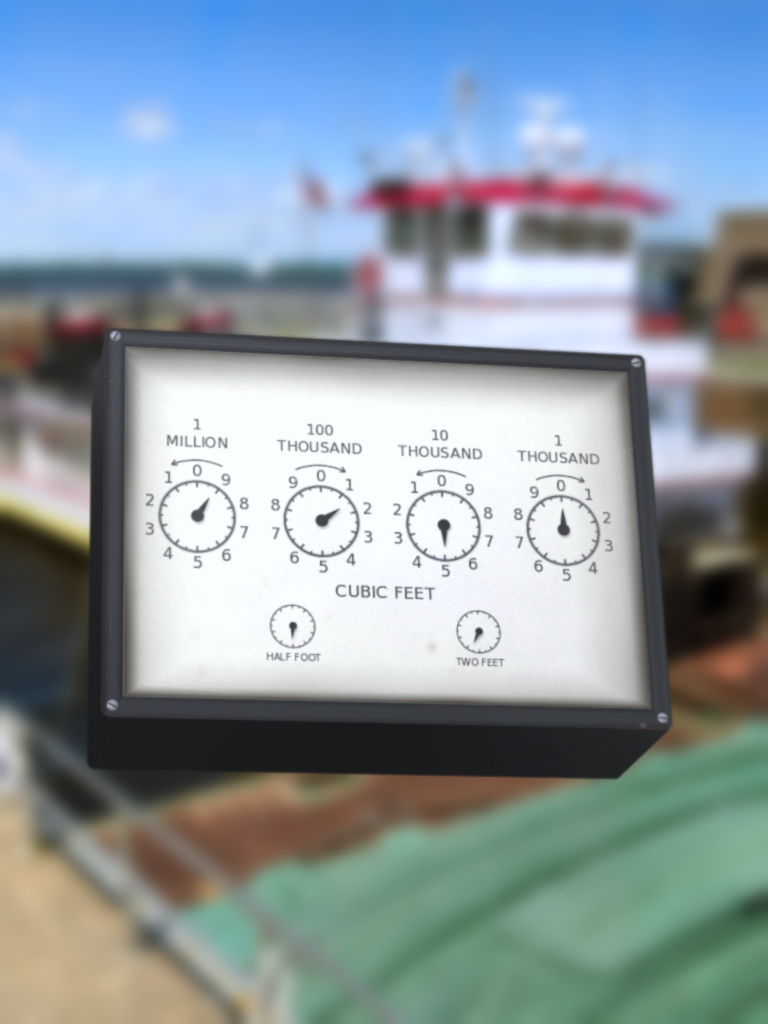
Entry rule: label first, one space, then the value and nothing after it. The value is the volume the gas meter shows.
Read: 915000 ft³
